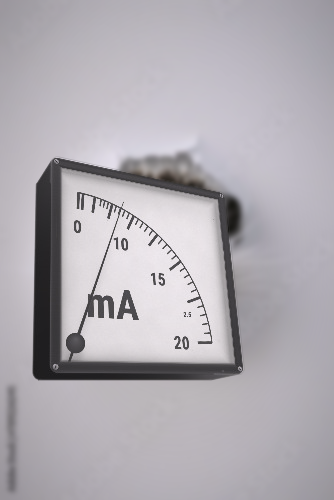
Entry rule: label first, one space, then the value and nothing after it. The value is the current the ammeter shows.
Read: 8.5 mA
